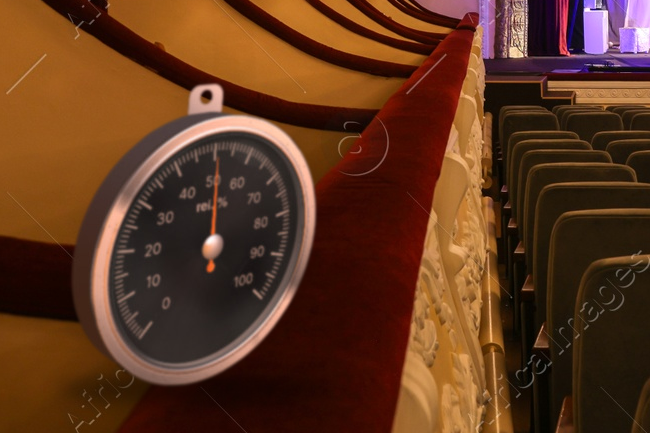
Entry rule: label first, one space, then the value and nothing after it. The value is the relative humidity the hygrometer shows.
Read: 50 %
